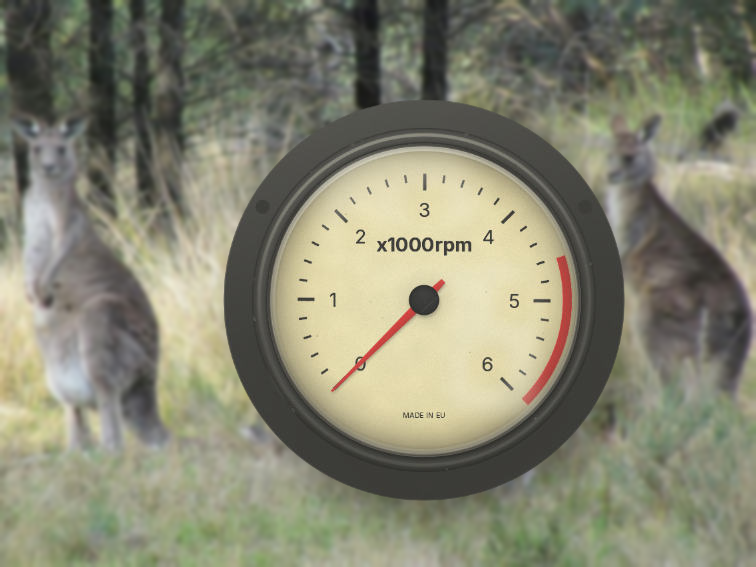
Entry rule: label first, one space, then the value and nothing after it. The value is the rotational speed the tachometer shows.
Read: 0 rpm
